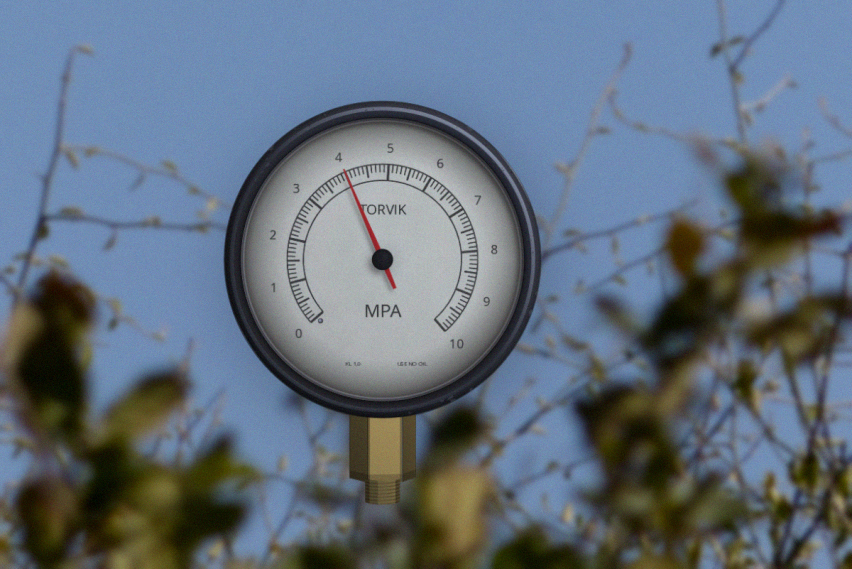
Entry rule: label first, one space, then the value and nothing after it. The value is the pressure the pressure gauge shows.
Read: 4 MPa
